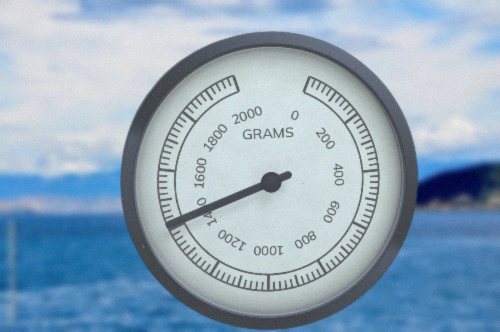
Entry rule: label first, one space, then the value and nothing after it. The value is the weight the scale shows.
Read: 1420 g
